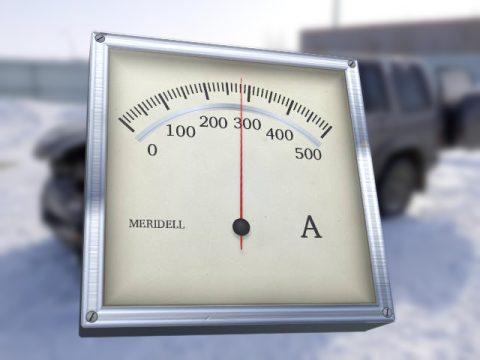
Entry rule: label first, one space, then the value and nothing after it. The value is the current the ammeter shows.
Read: 280 A
